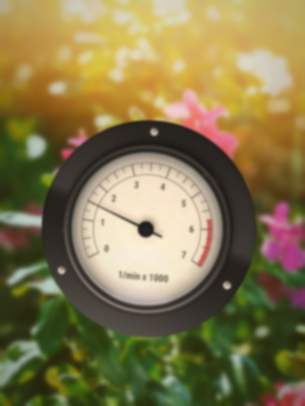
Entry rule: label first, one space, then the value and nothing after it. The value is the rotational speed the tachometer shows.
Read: 1500 rpm
